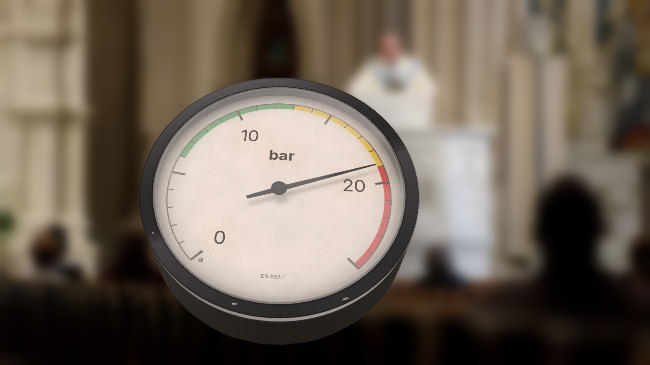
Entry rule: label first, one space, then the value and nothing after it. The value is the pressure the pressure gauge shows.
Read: 19 bar
